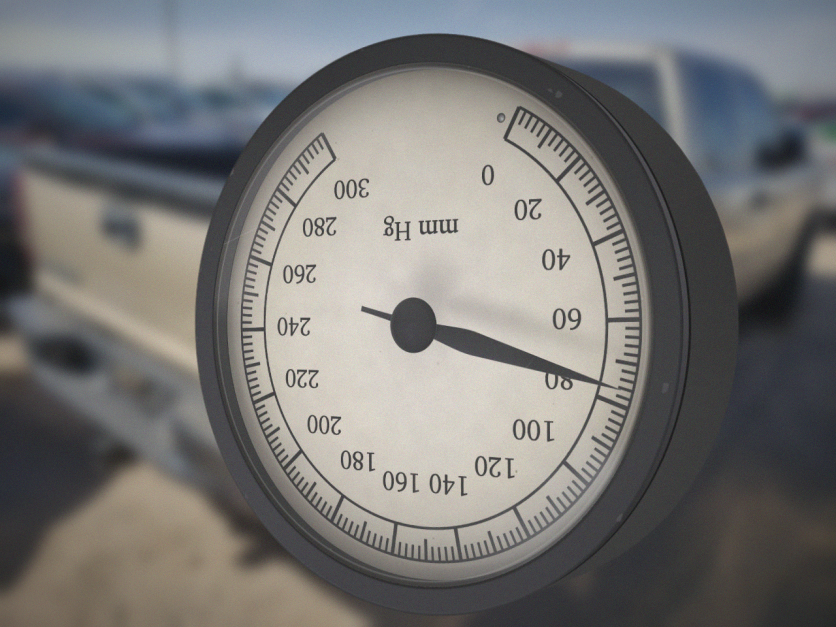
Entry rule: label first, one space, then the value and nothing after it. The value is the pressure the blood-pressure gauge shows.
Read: 76 mmHg
